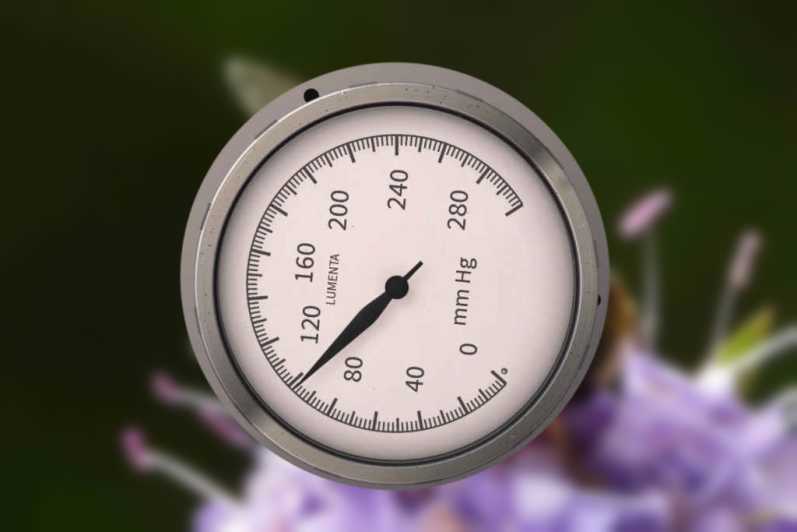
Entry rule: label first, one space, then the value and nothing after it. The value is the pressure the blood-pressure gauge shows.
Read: 98 mmHg
